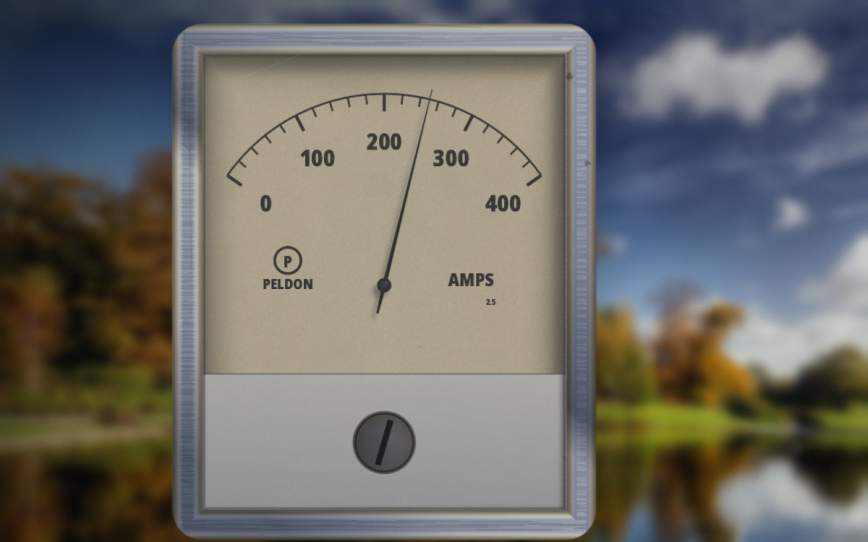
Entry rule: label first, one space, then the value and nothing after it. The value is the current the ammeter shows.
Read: 250 A
